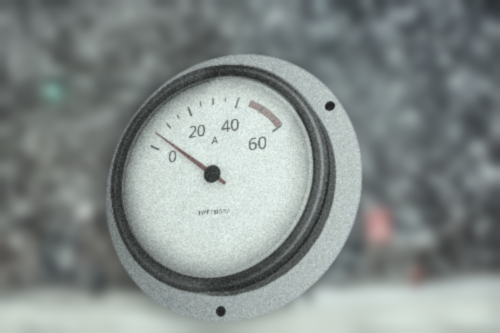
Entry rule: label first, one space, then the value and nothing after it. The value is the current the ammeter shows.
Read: 5 A
